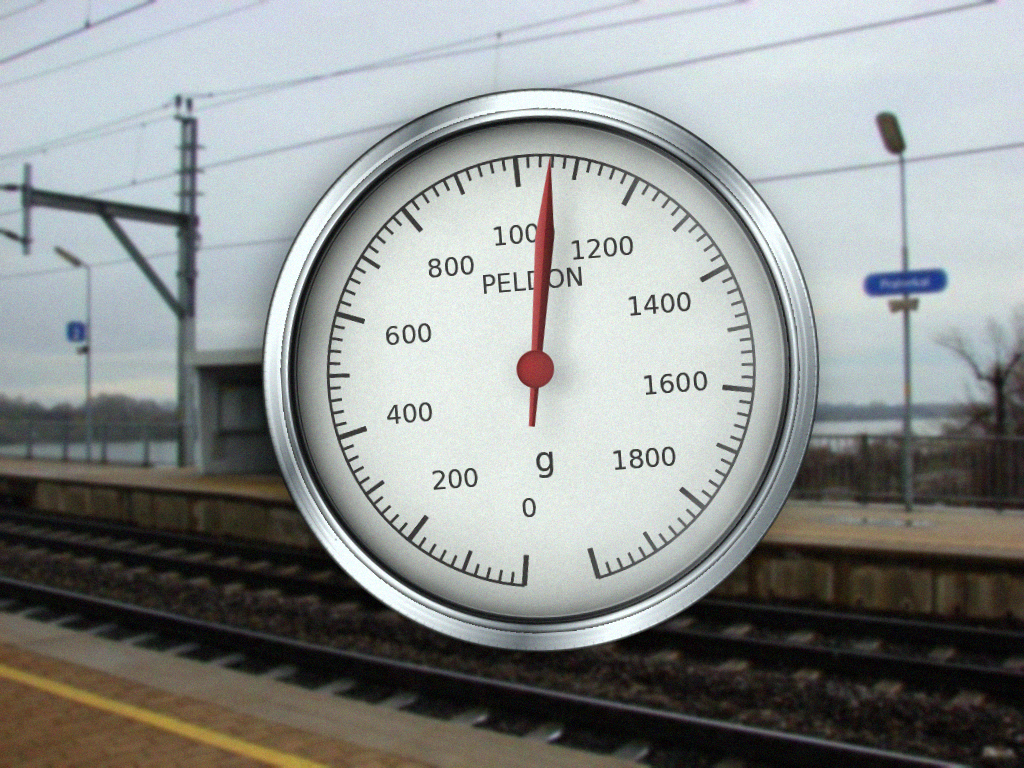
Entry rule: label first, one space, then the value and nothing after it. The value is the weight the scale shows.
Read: 1060 g
